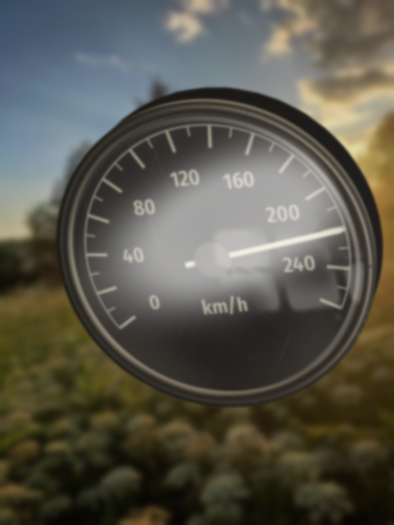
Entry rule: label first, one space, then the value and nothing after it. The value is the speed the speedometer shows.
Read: 220 km/h
